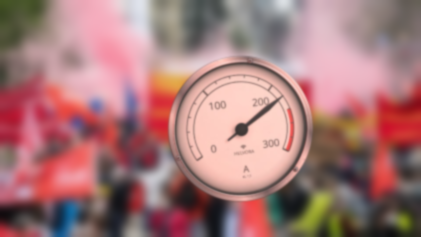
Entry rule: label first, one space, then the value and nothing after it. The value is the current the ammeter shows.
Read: 220 A
